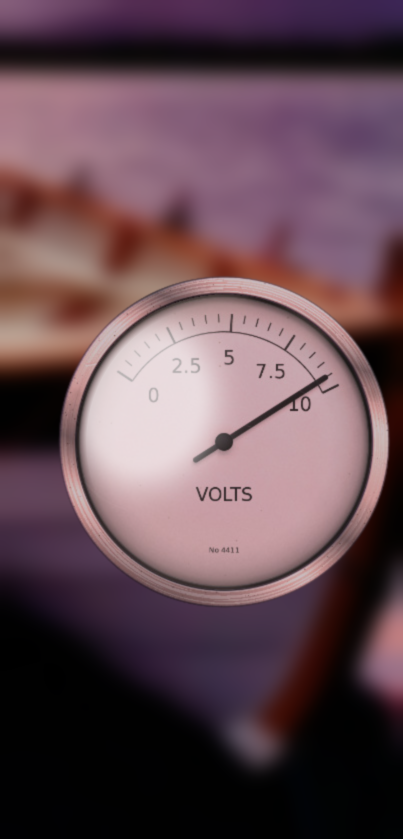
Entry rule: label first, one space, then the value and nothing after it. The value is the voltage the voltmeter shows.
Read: 9.5 V
